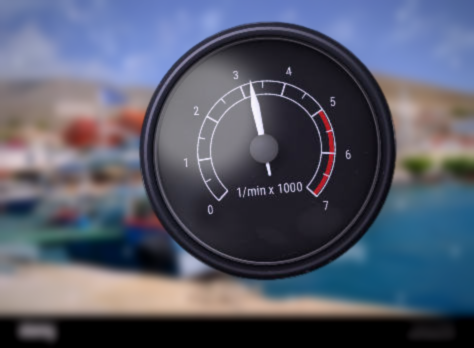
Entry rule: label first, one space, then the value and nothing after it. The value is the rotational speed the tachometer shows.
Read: 3250 rpm
